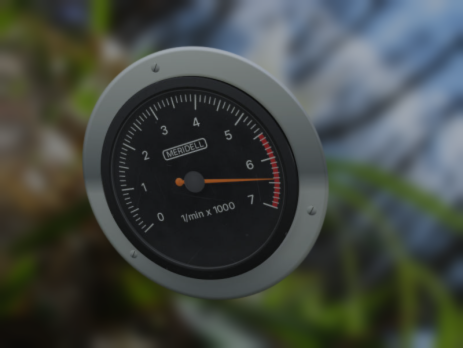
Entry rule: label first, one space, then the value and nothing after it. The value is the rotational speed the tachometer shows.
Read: 6400 rpm
